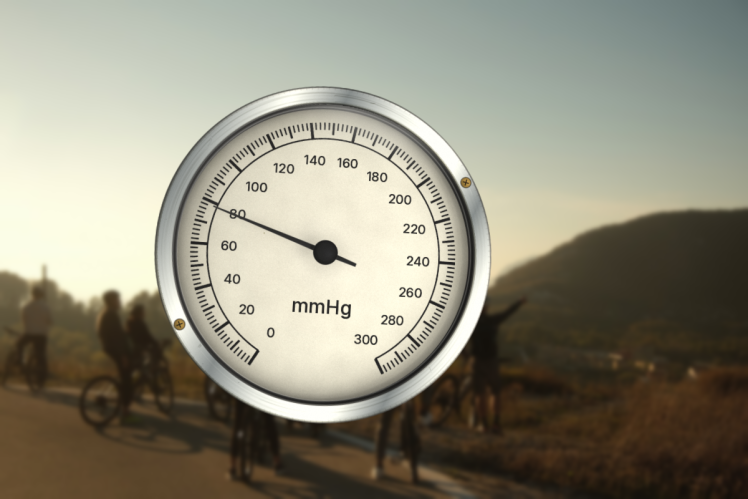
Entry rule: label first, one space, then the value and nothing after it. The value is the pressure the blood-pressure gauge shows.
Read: 78 mmHg
